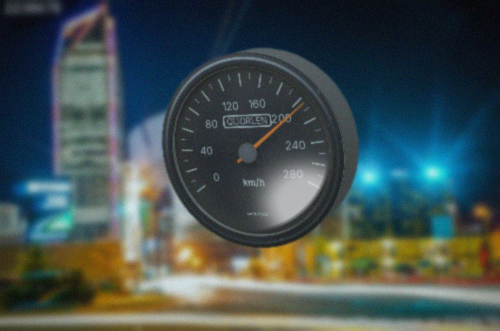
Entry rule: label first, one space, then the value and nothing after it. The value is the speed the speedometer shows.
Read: 205 km/h
